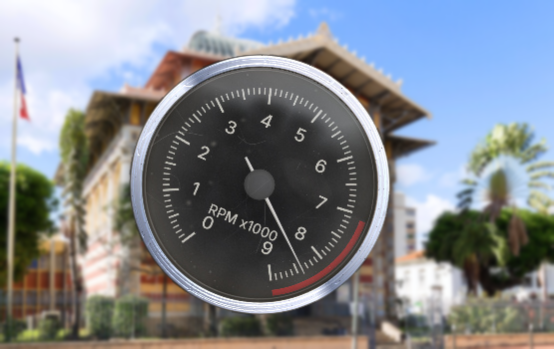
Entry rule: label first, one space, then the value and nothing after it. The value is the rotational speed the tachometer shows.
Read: 8400 rpm
